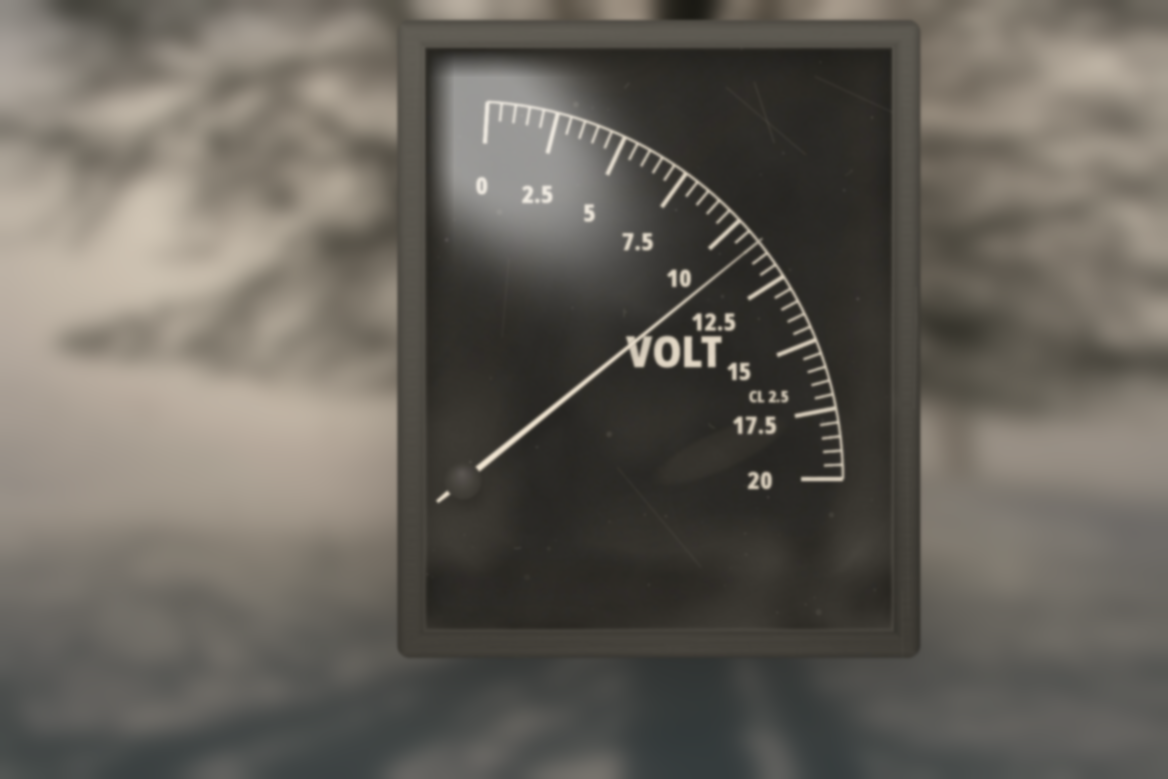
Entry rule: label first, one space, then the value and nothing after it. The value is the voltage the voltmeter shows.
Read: 11 V
